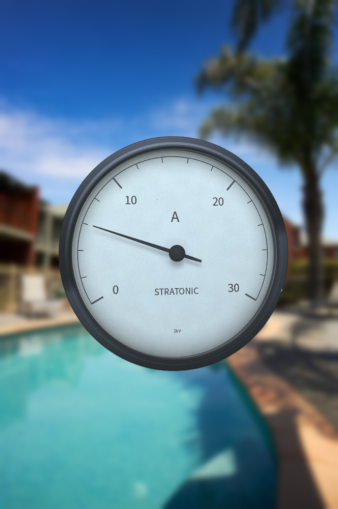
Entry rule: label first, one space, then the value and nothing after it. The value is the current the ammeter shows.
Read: 6 A
